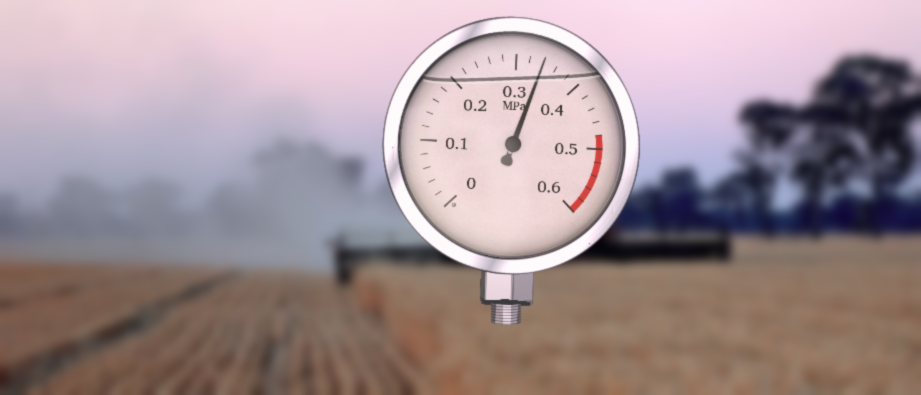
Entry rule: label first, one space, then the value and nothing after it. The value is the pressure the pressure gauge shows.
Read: 0.34 MPa
